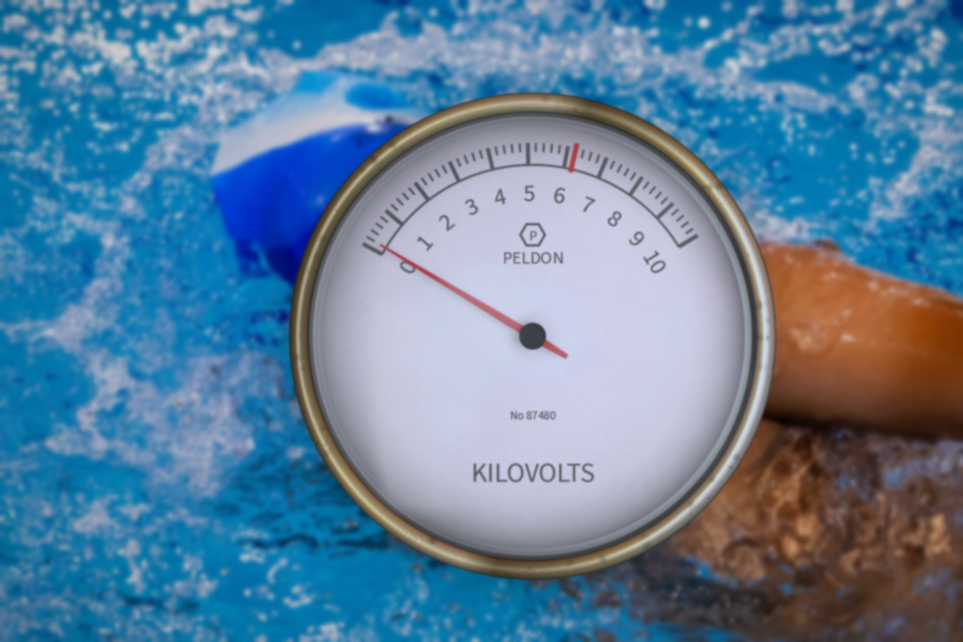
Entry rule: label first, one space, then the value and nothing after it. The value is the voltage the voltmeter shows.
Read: 0.2 kV
